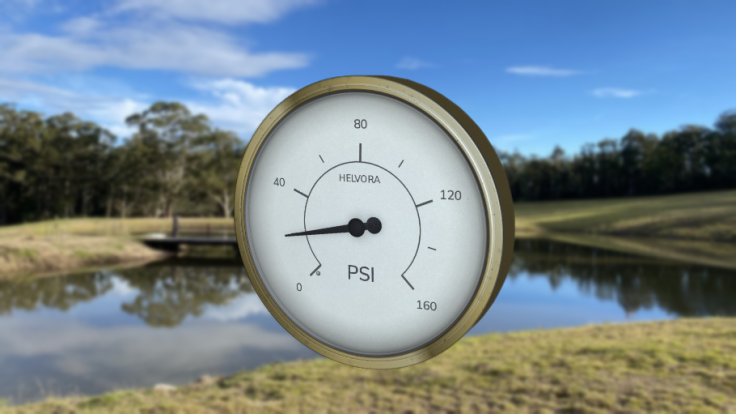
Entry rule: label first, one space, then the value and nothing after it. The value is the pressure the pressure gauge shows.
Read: 20 psi
